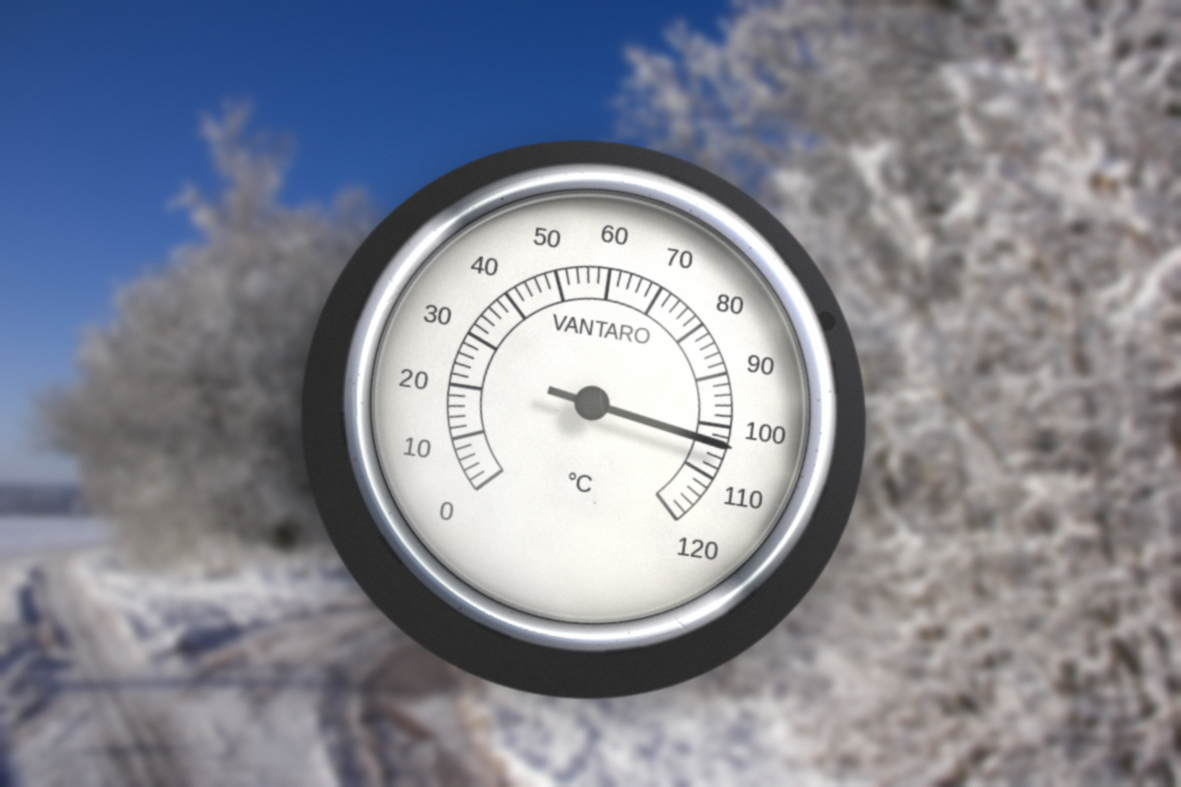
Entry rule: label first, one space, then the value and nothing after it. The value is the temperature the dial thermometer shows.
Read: 104 °C
